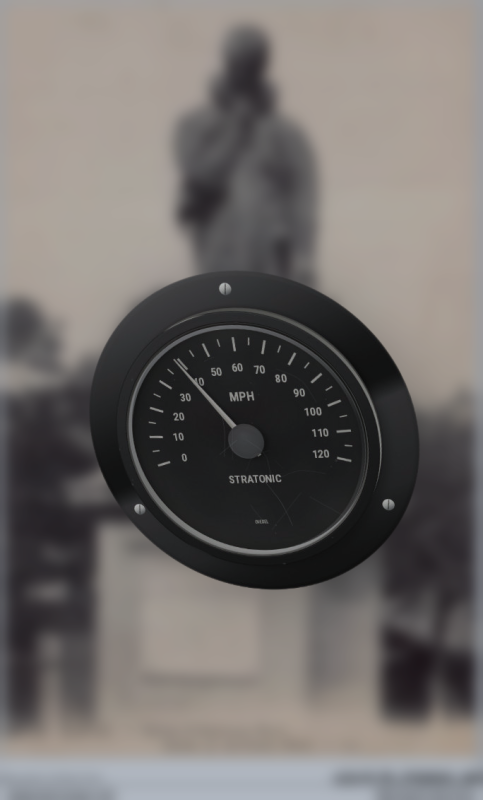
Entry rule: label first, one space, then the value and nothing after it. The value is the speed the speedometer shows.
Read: 40 mph
